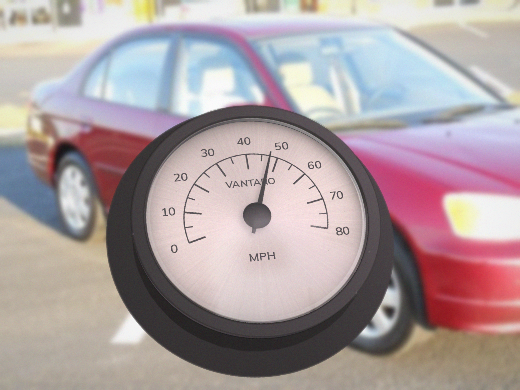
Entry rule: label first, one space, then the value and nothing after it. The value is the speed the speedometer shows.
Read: 47.5 mph
